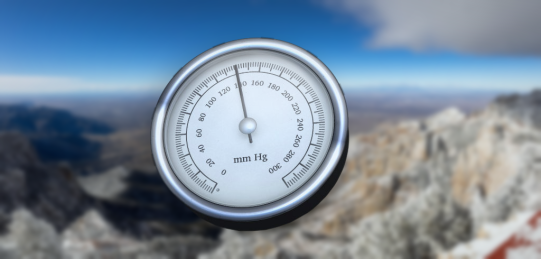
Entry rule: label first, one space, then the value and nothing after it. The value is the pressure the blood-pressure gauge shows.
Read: 140 mmHg
